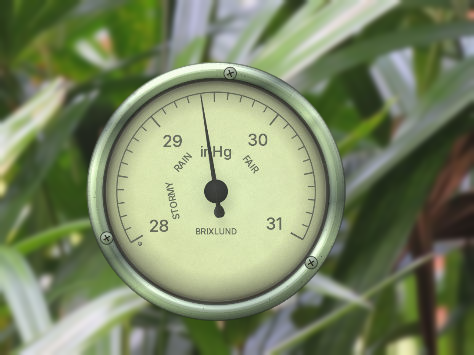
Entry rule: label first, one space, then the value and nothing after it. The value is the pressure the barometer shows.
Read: 29.4 inHg
